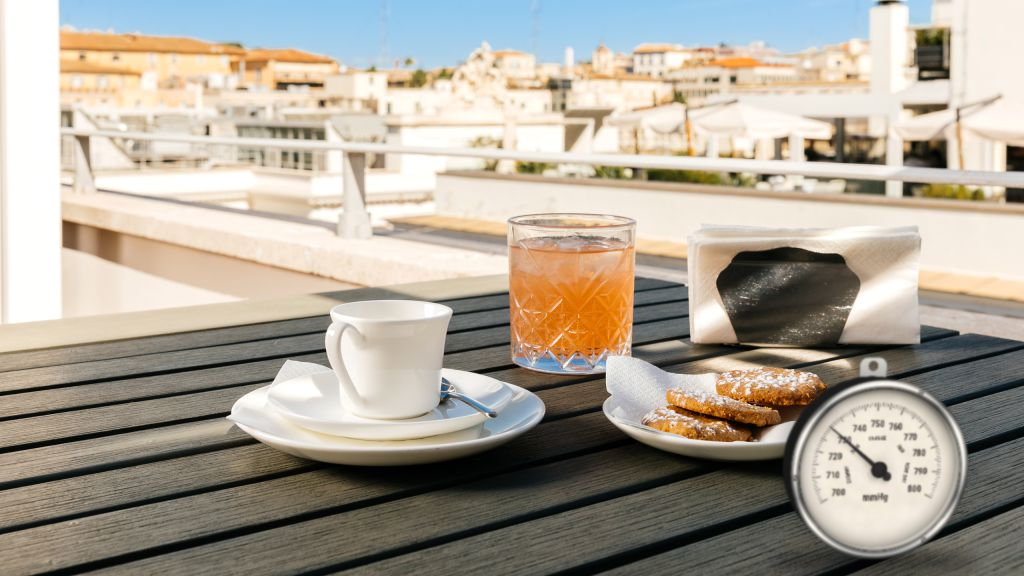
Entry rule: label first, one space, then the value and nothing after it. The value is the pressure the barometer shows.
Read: 730 mmHg
